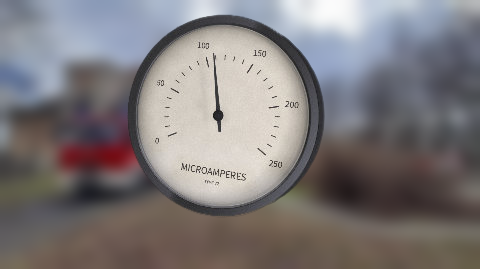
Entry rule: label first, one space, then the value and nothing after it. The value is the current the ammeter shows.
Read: 110 µA
